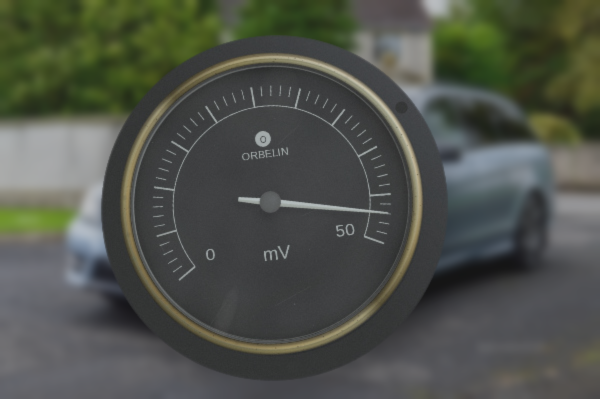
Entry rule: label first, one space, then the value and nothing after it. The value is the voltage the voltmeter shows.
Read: 47 mV
